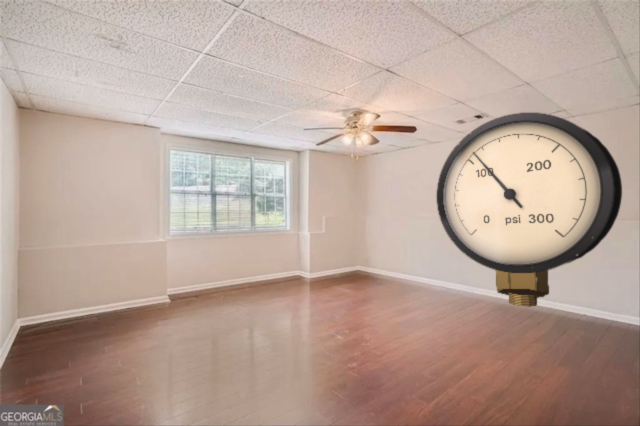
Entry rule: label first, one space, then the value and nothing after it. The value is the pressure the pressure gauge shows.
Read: 110 psi
